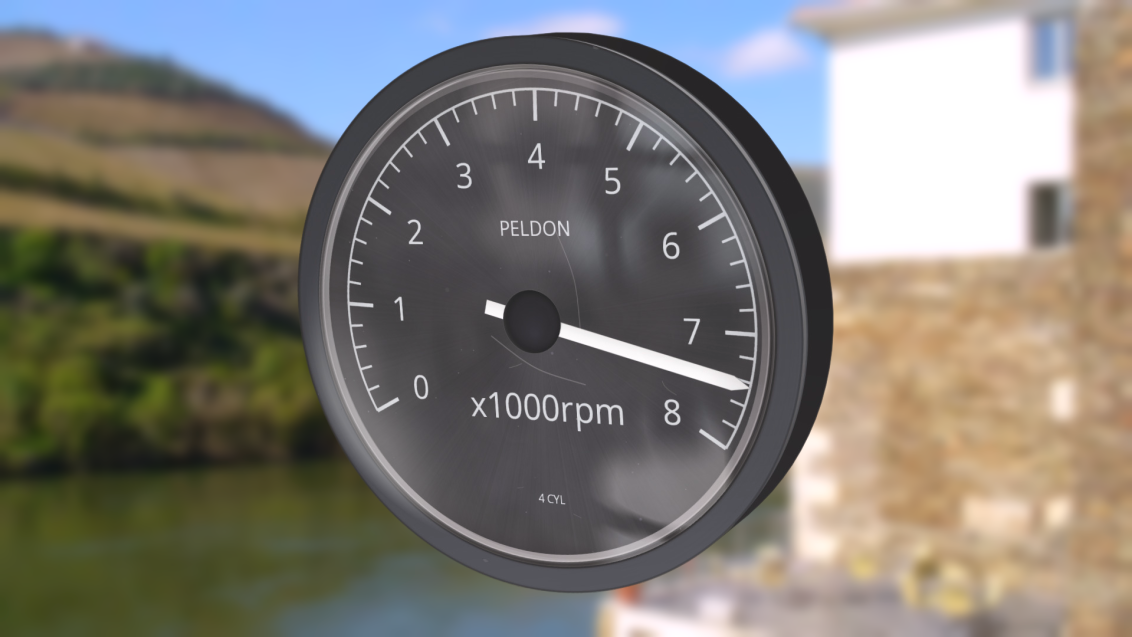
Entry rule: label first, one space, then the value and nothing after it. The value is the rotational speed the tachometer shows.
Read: 7400 rpm
